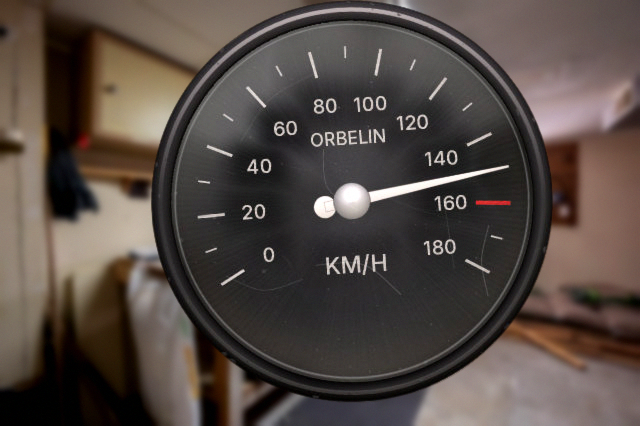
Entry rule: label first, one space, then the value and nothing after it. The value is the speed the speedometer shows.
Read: 150 km/h
